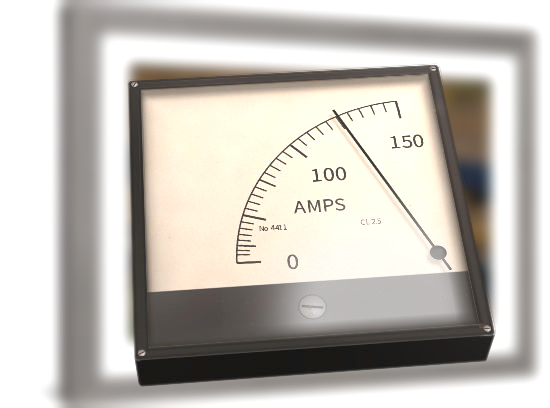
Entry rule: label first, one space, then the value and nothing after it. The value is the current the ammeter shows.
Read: 125 A
